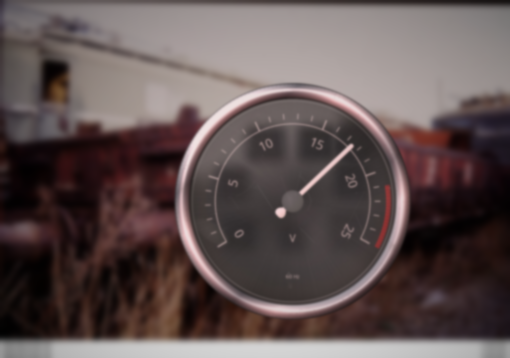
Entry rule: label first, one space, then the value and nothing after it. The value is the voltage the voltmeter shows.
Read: 17.5 V
